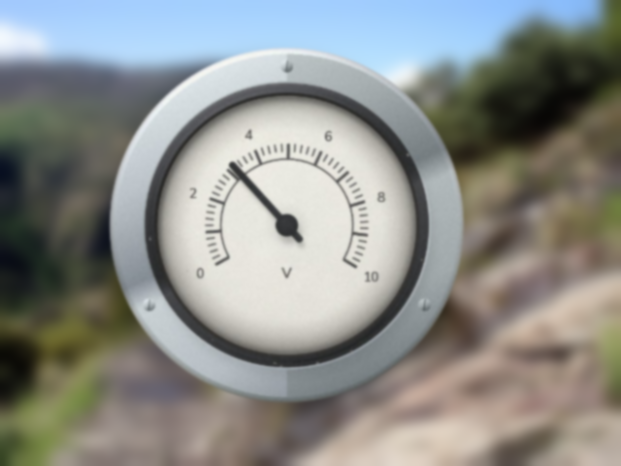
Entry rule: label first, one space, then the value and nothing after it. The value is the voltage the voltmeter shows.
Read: 3.2 V
